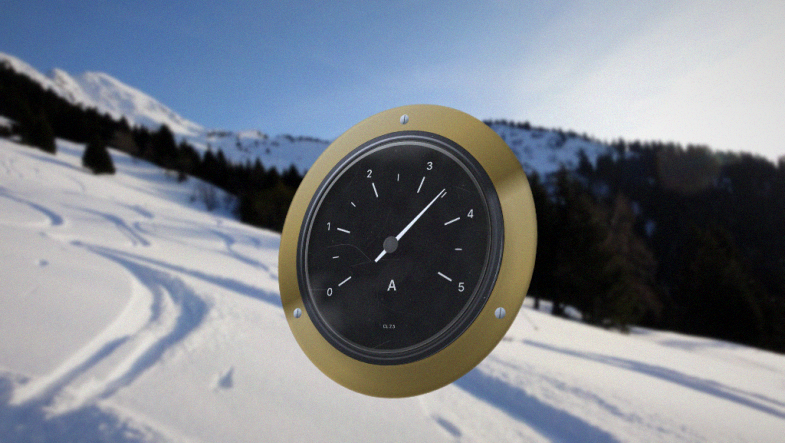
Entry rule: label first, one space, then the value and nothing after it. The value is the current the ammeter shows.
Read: 3.5 A
